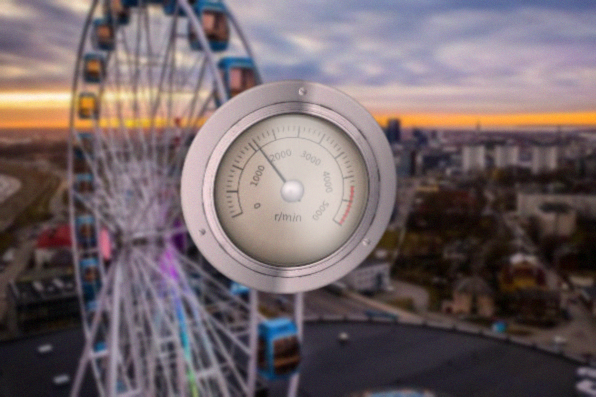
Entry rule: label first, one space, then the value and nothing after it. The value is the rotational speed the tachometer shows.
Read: 1600 rpm
